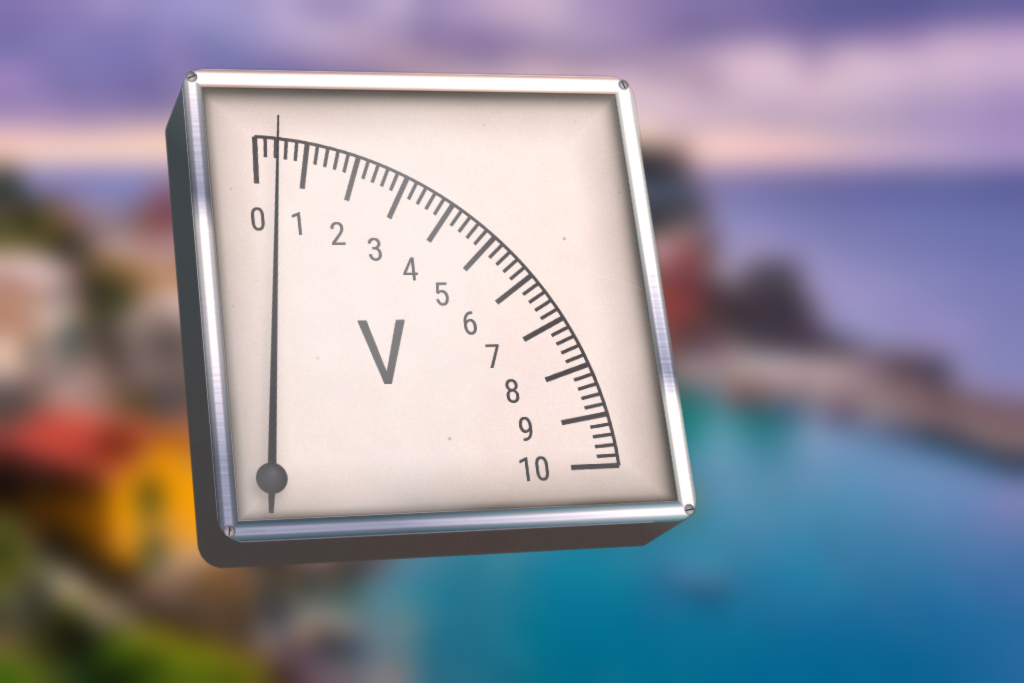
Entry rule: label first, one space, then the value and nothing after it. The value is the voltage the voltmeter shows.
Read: 0.4 V
